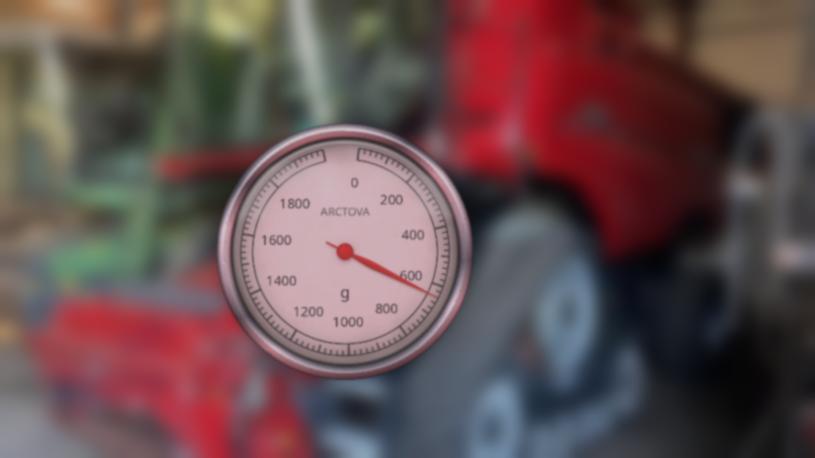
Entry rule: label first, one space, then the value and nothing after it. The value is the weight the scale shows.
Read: 640 g
